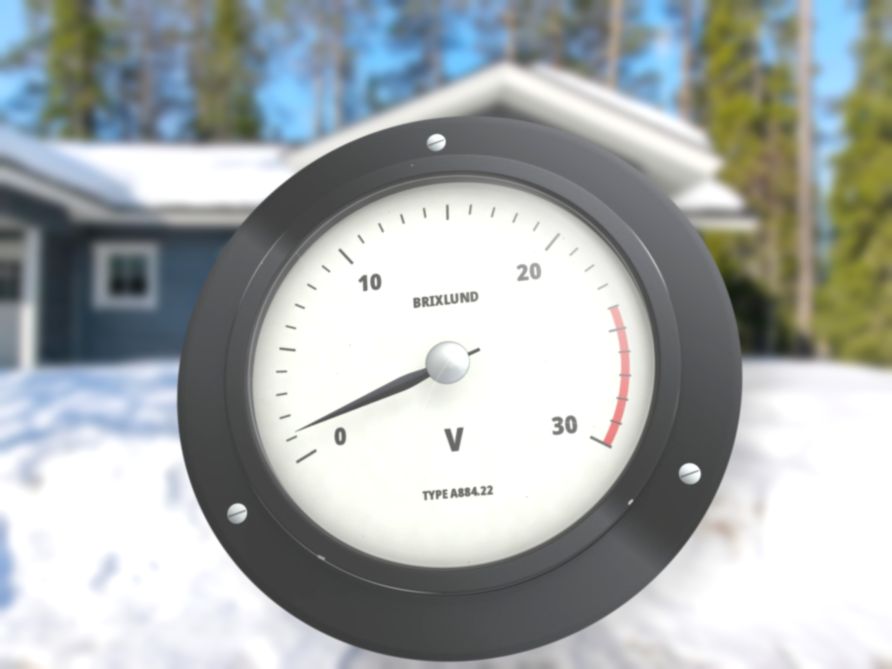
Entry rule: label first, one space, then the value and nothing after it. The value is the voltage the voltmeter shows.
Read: 1 V
